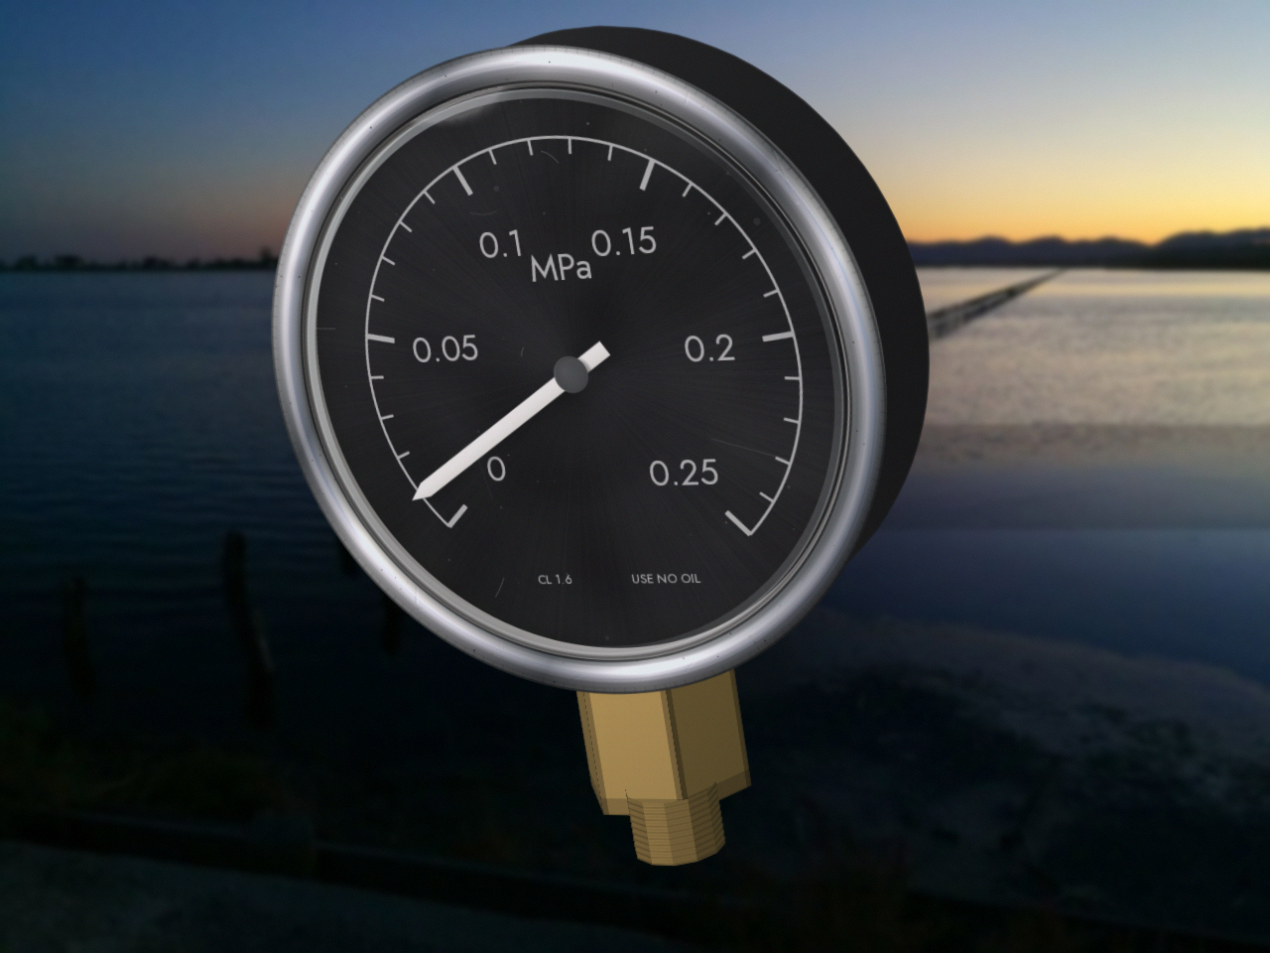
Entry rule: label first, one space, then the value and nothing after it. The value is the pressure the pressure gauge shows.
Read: 0.01 MPa
